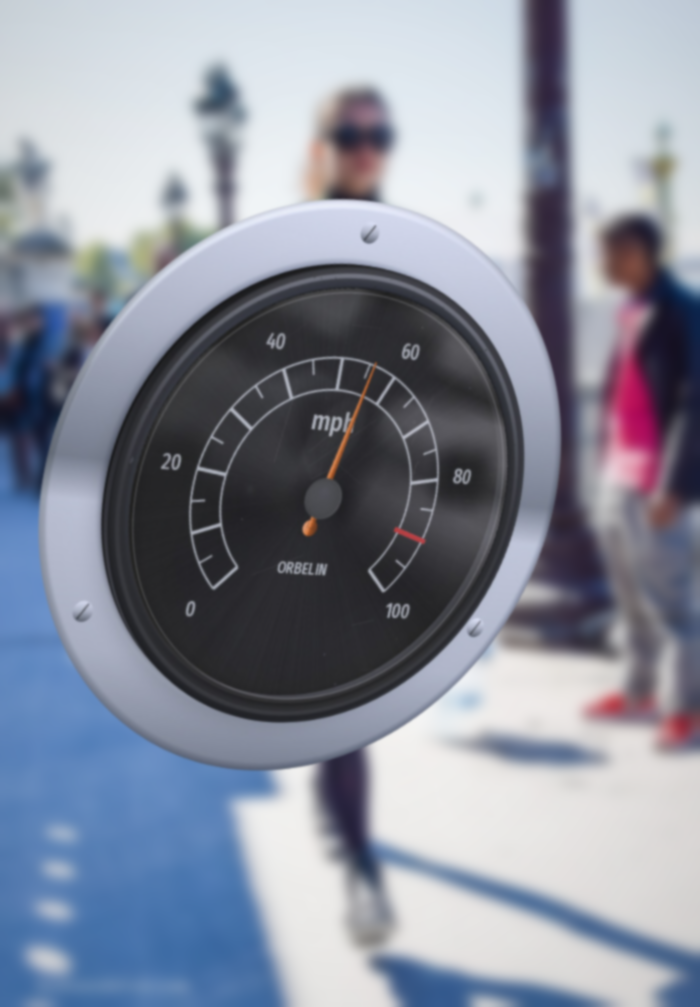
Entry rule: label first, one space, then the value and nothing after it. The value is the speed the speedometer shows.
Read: 55 mph
